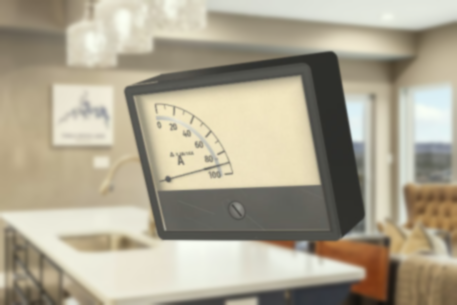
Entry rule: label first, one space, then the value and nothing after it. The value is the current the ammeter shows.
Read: 90 A
